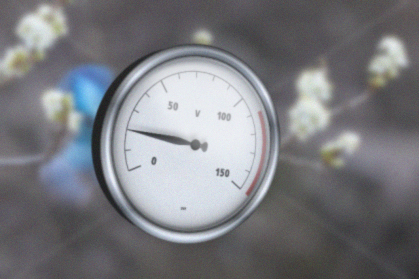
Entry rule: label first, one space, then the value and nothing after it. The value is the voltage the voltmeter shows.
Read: 20 V
